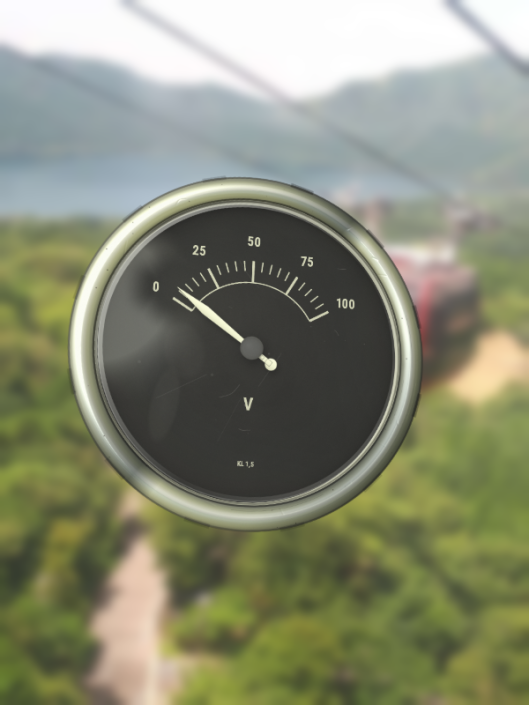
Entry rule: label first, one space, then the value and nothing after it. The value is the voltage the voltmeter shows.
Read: 5 V
